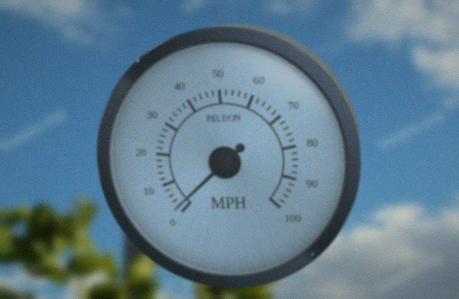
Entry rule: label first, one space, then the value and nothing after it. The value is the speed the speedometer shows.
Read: 2 mph
